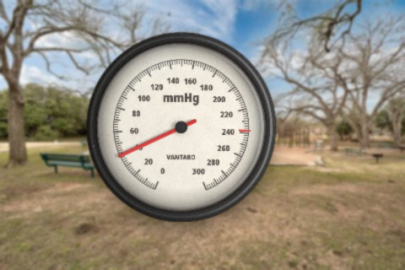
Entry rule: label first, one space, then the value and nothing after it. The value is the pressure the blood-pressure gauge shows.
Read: 40 mmHg
